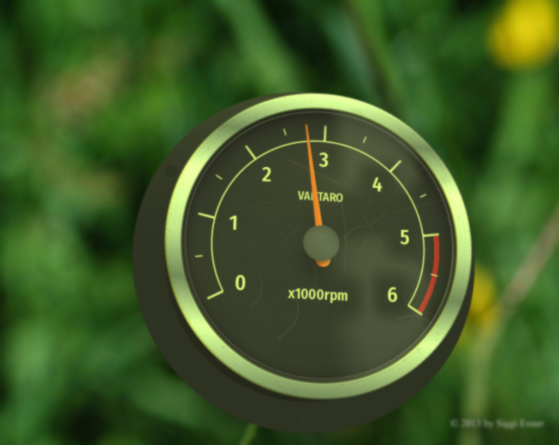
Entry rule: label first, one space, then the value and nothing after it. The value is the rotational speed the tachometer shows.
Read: 2750 rpm
